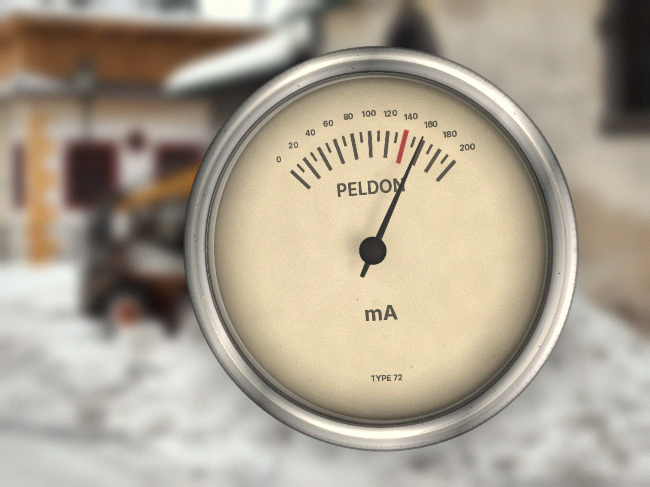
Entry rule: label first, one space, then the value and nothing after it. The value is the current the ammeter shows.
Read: 160 mA
